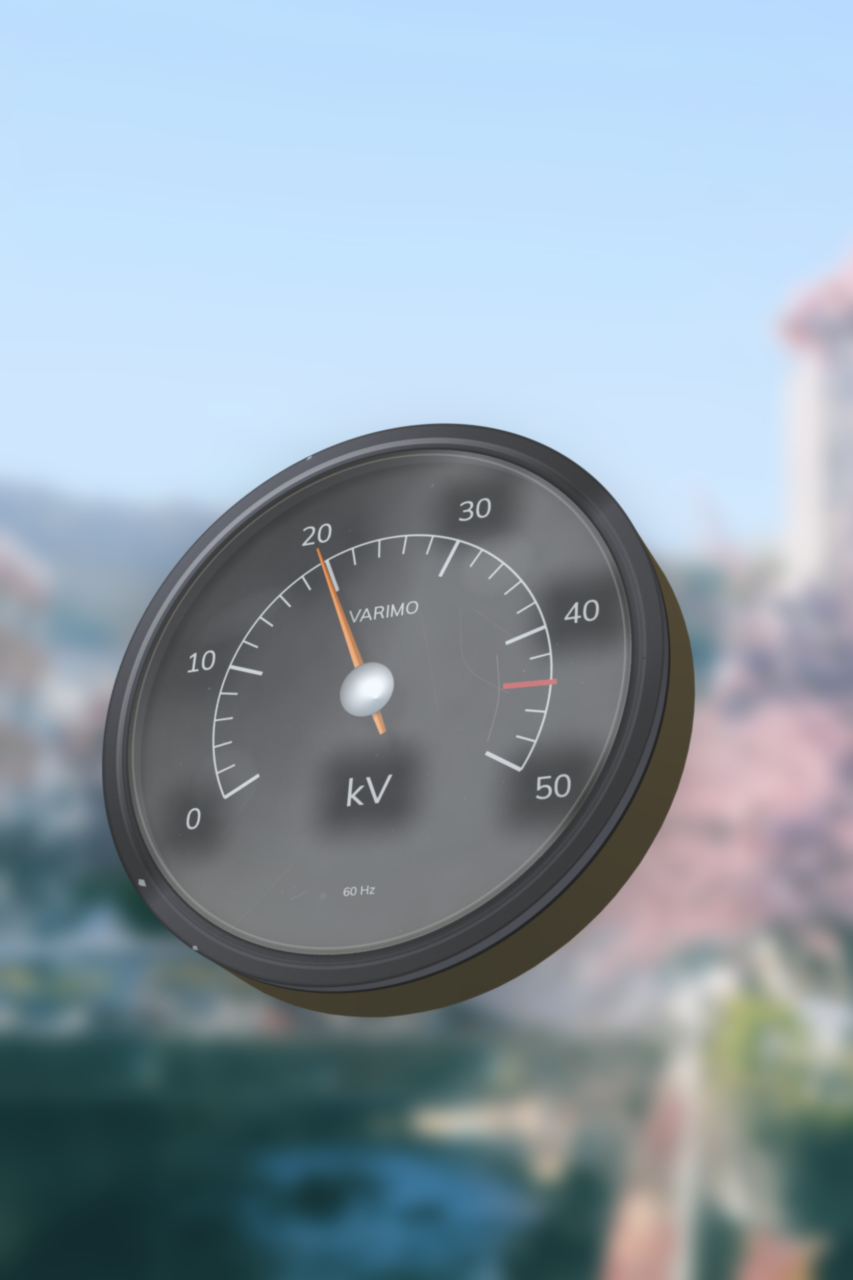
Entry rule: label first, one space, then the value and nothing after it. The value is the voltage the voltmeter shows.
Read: 20 kV
